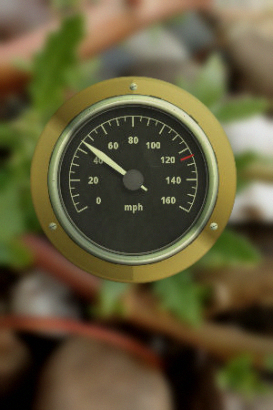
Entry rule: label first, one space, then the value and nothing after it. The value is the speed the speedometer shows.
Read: 45 mph
